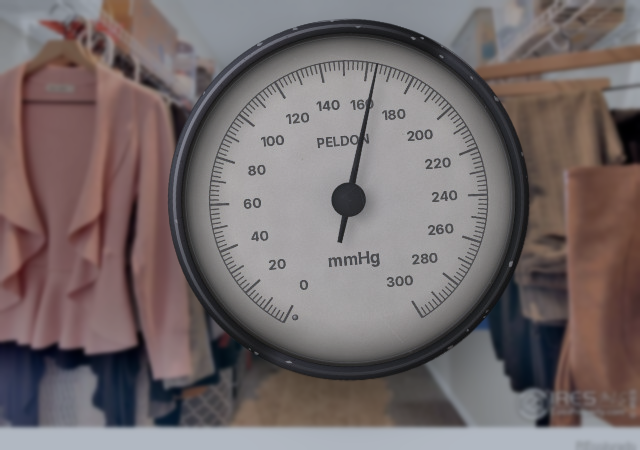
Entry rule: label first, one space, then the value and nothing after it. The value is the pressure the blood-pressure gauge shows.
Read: 164 mmHg
